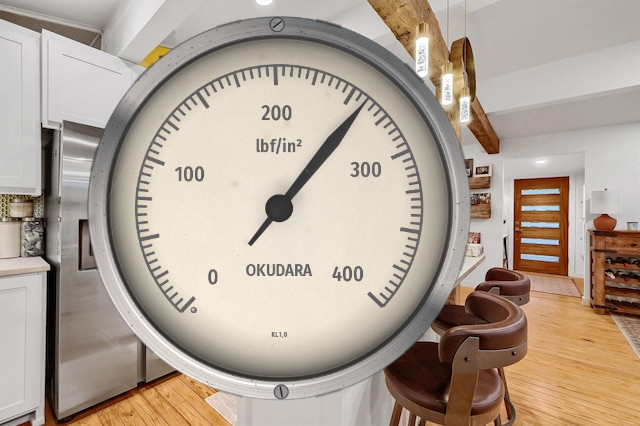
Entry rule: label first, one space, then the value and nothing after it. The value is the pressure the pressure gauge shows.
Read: 260 psi
